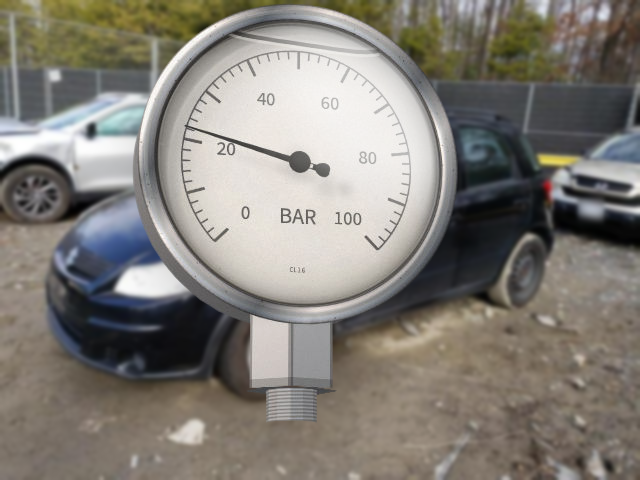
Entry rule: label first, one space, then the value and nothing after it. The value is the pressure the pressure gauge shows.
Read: 22 bar
